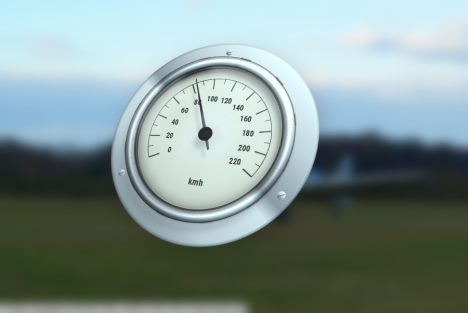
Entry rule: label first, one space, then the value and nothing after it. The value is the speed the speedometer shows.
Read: 85 km/h
